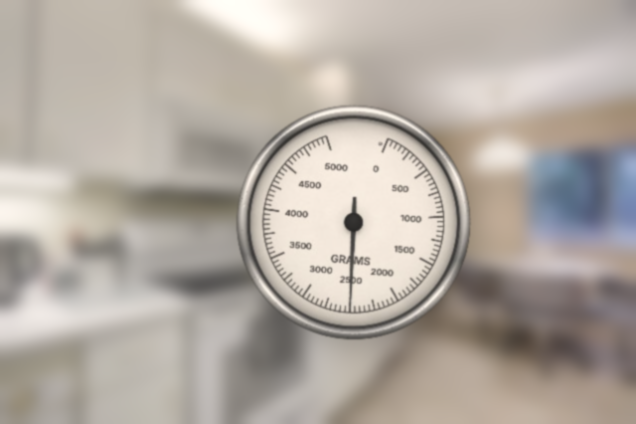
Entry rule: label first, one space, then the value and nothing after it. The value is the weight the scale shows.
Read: 2500 g
